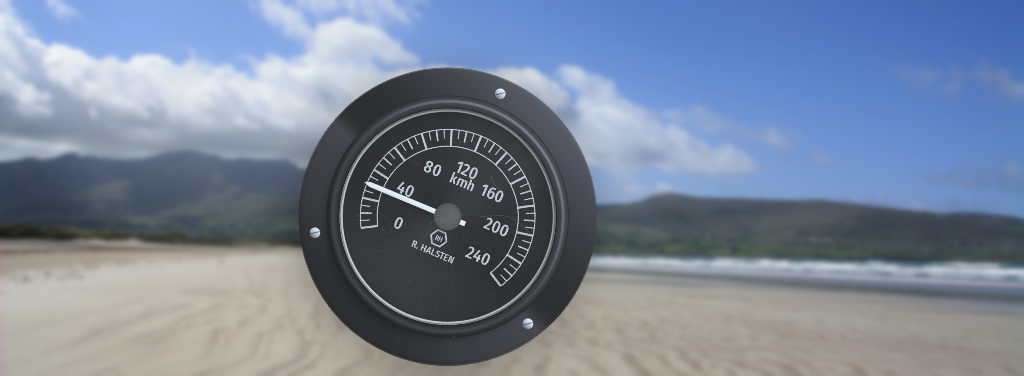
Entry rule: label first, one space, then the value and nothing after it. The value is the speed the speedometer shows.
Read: 30 km/h
